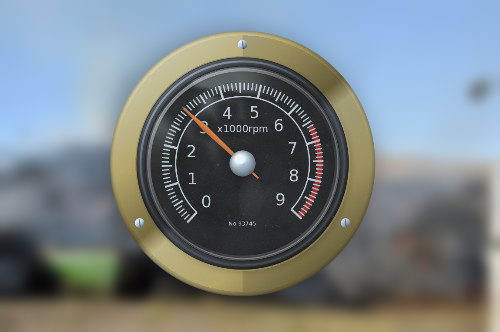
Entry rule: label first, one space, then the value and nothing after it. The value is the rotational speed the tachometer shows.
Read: 3000 rpm
